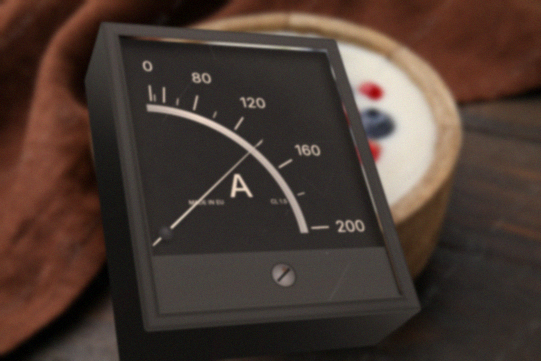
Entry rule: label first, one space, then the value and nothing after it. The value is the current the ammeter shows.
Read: 140 A
